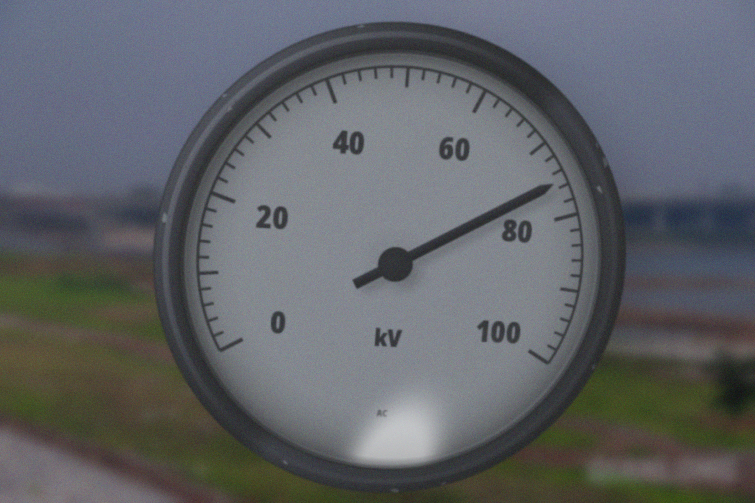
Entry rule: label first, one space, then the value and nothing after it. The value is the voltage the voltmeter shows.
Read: 75 kV
